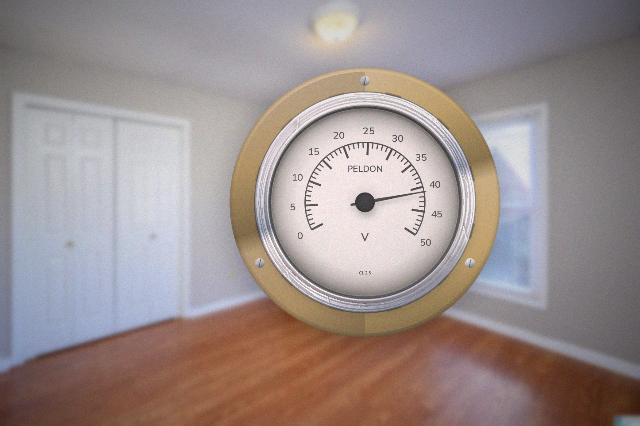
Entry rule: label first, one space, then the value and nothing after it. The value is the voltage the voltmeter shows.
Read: 41 V
